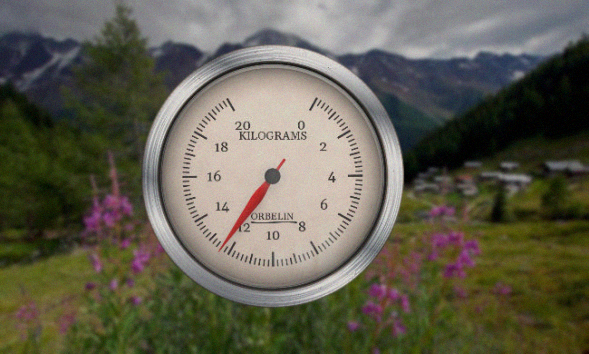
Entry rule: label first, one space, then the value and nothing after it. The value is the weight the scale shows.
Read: 12.4 kg
